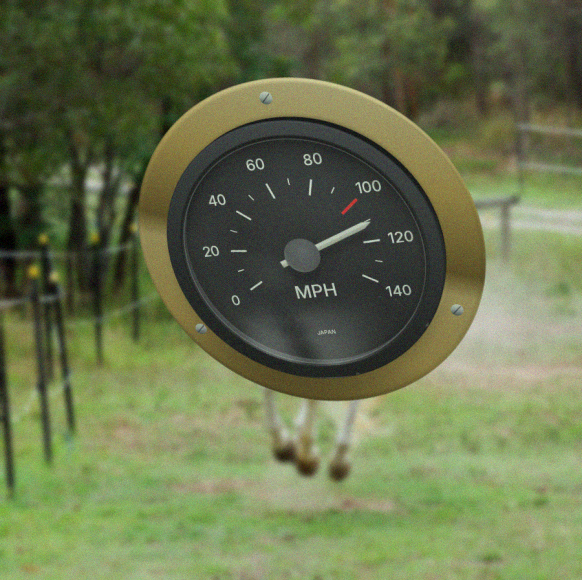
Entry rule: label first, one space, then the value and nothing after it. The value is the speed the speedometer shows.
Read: 110 mph
